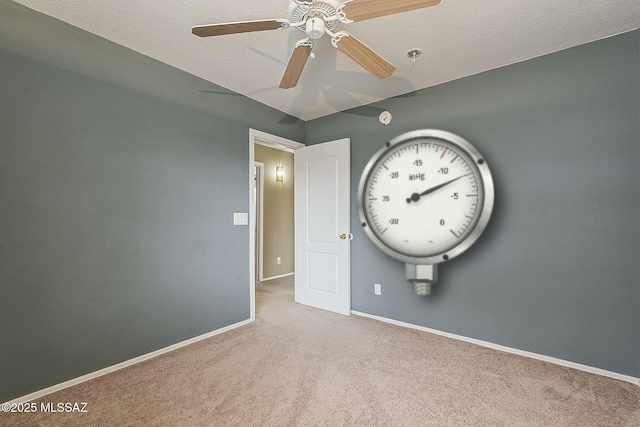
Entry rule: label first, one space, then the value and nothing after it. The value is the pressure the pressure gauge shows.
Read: -7.5 inHg
